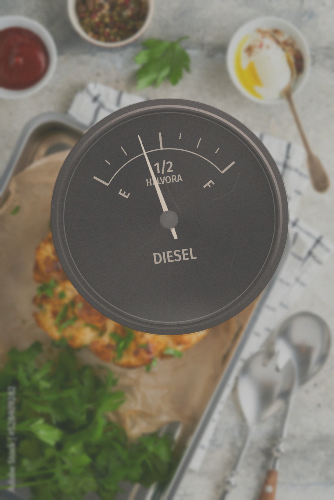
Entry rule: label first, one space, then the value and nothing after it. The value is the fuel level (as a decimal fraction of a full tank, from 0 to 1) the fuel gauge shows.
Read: 0.375
